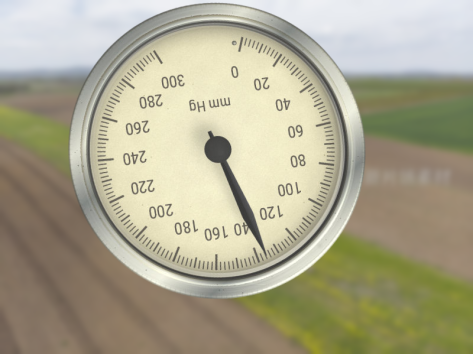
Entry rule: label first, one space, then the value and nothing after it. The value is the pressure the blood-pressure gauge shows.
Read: 136 mmHg
